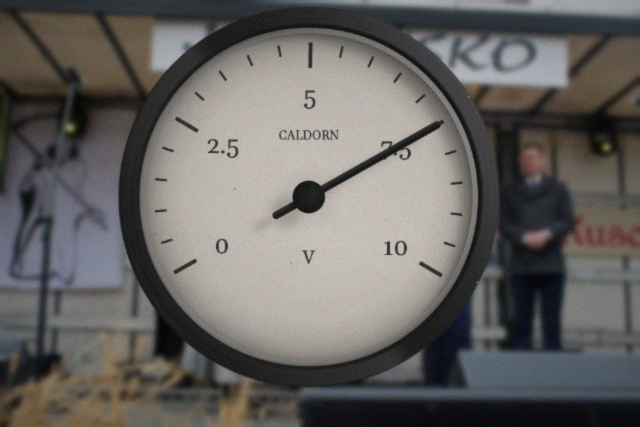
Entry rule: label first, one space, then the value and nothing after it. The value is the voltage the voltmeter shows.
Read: 7.5 V
